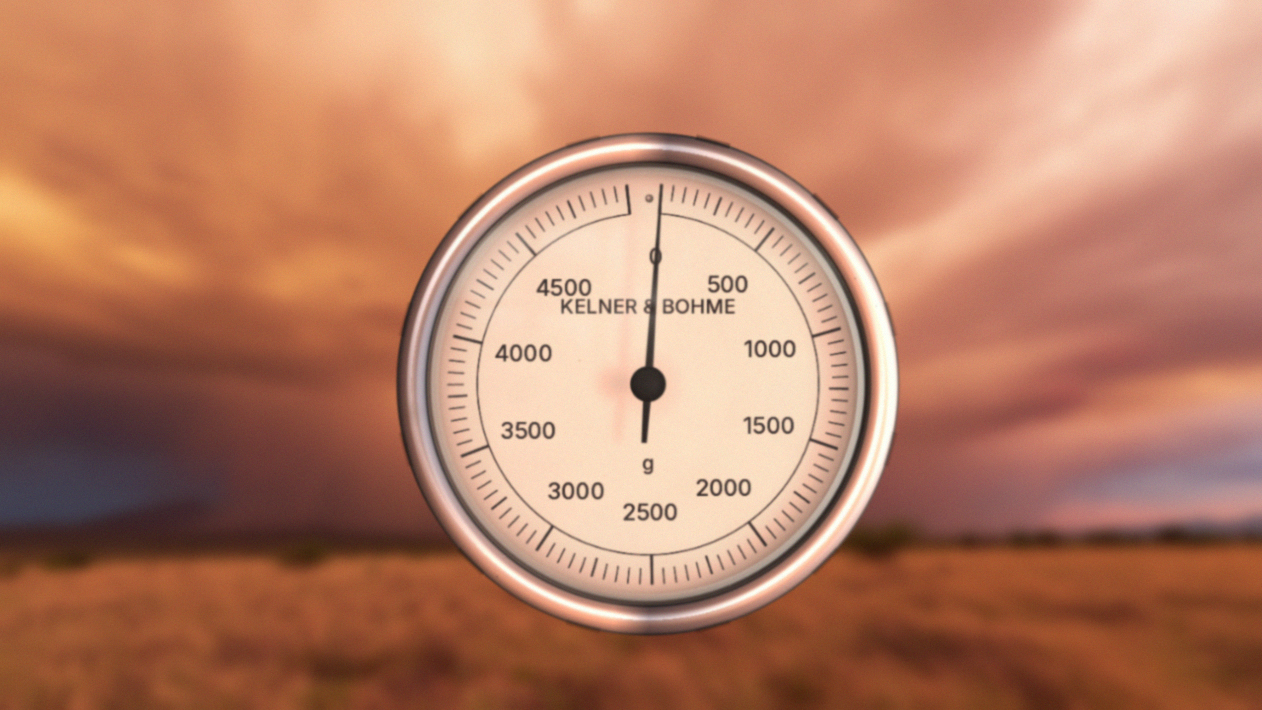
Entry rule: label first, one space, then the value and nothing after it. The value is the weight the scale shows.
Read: 0 g
